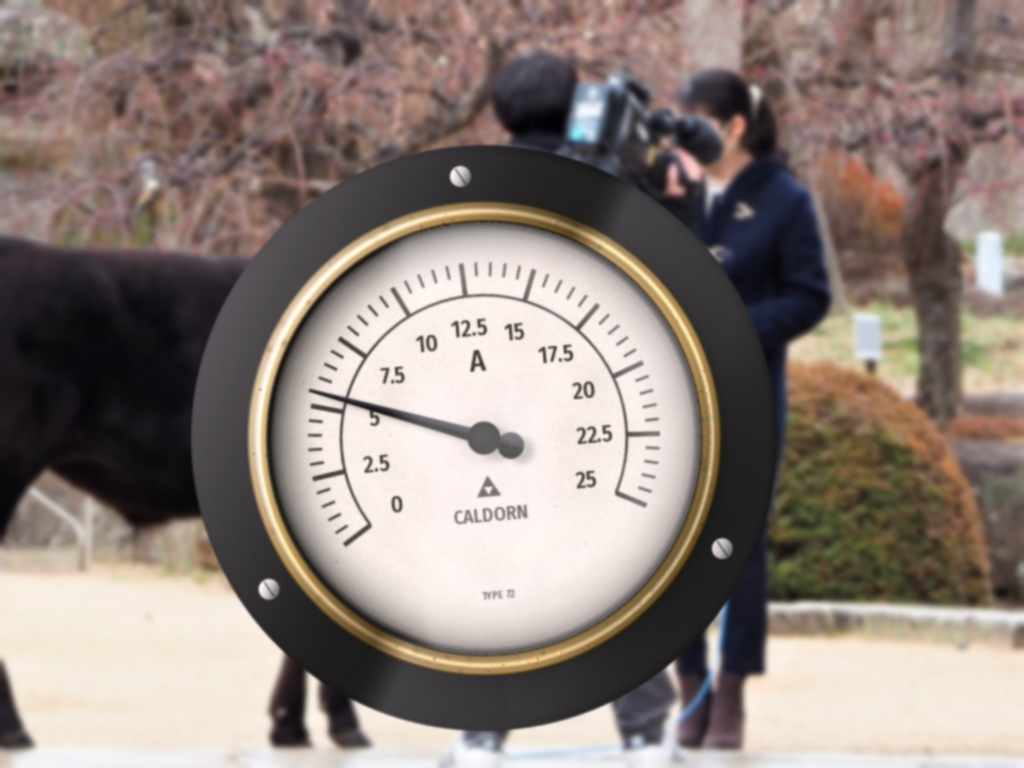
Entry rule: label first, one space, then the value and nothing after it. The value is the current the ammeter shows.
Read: 5.5 A
